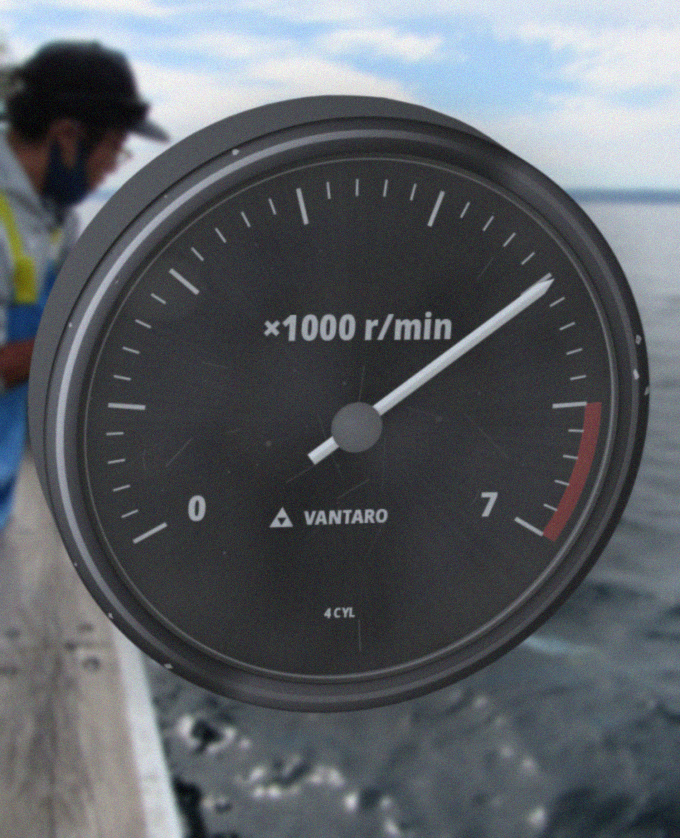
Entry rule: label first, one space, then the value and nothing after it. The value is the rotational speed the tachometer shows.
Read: 5000 rpm
